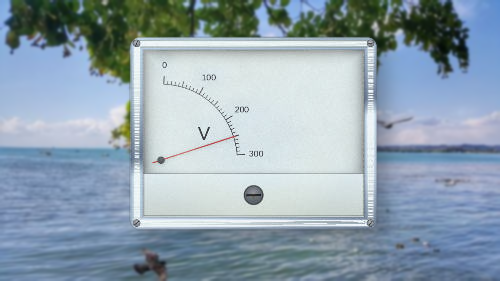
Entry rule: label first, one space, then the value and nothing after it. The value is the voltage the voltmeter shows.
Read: 250 V
